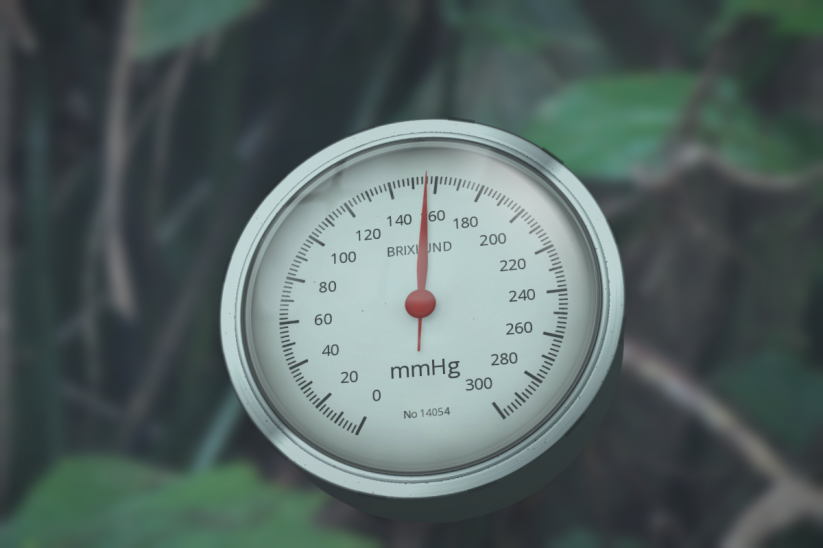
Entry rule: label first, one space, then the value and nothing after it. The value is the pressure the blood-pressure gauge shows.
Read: 156 mmHg
